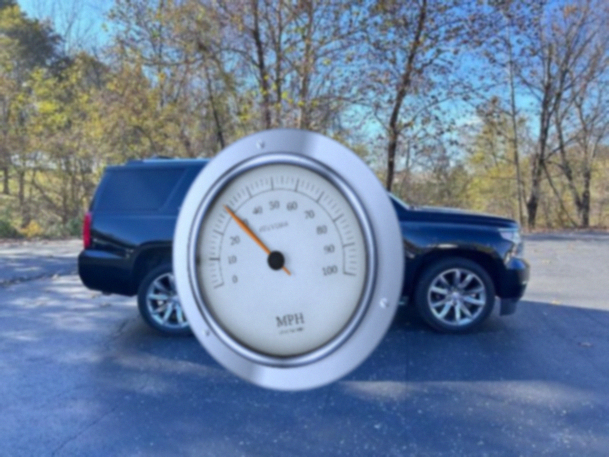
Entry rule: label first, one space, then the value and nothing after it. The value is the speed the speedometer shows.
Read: 30 mph
